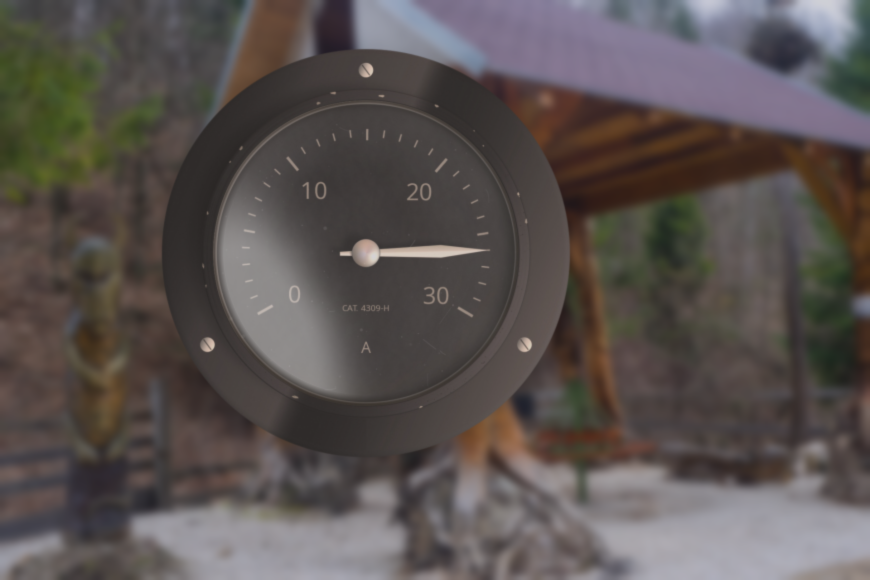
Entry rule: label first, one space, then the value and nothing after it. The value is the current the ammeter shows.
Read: 26 A
